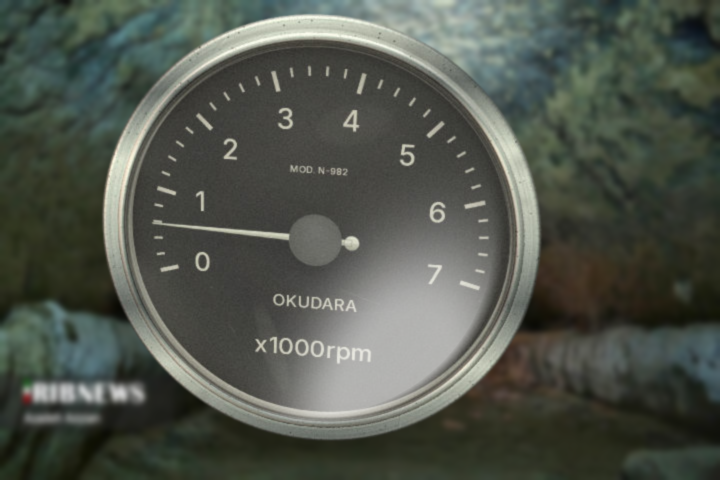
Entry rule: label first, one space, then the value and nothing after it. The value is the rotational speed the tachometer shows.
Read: 600 rpm
